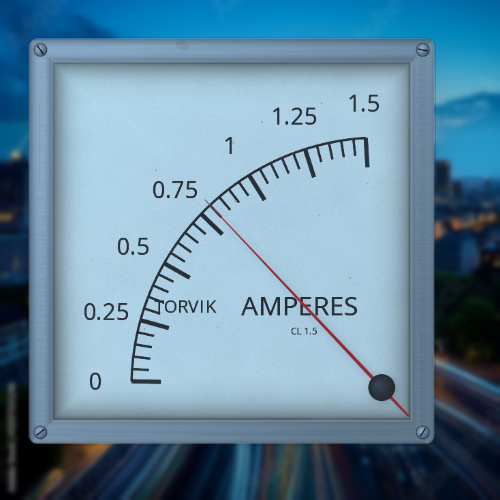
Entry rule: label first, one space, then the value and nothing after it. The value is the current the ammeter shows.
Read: 0.8 A
